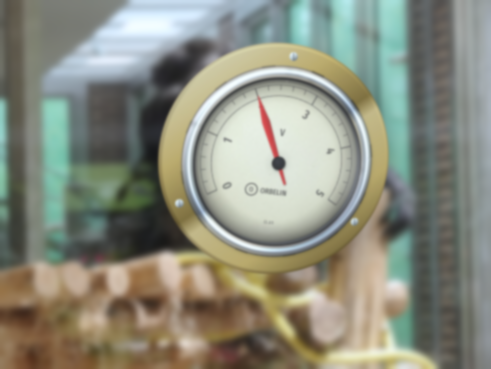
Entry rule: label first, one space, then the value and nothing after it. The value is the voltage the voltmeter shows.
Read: 2 V
